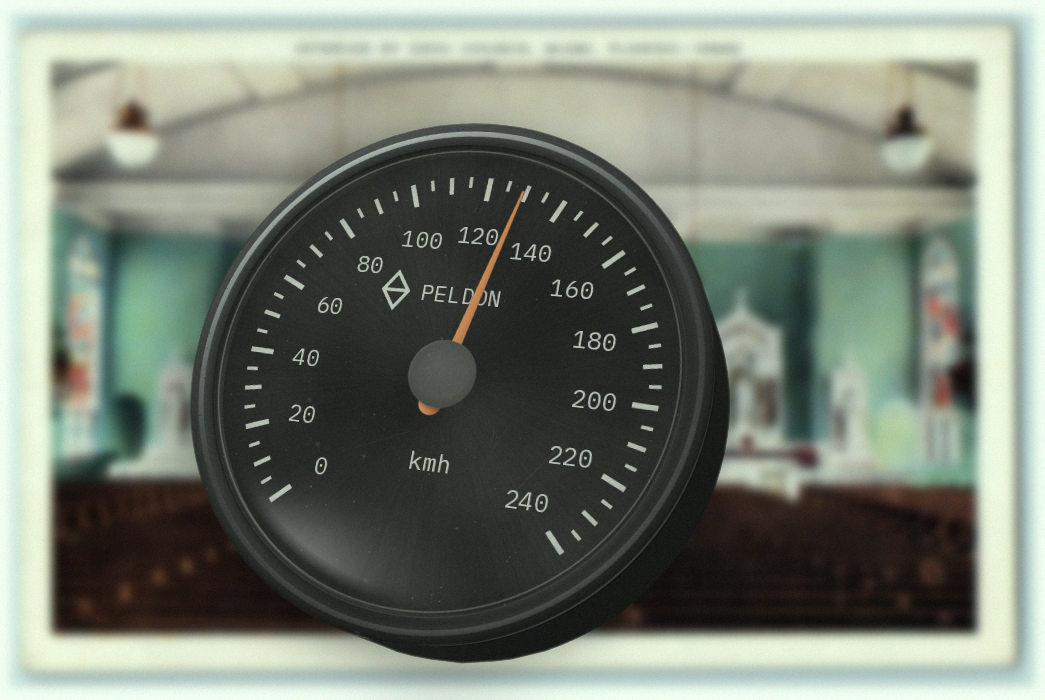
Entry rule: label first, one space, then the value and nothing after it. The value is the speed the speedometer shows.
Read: 130 km/h
